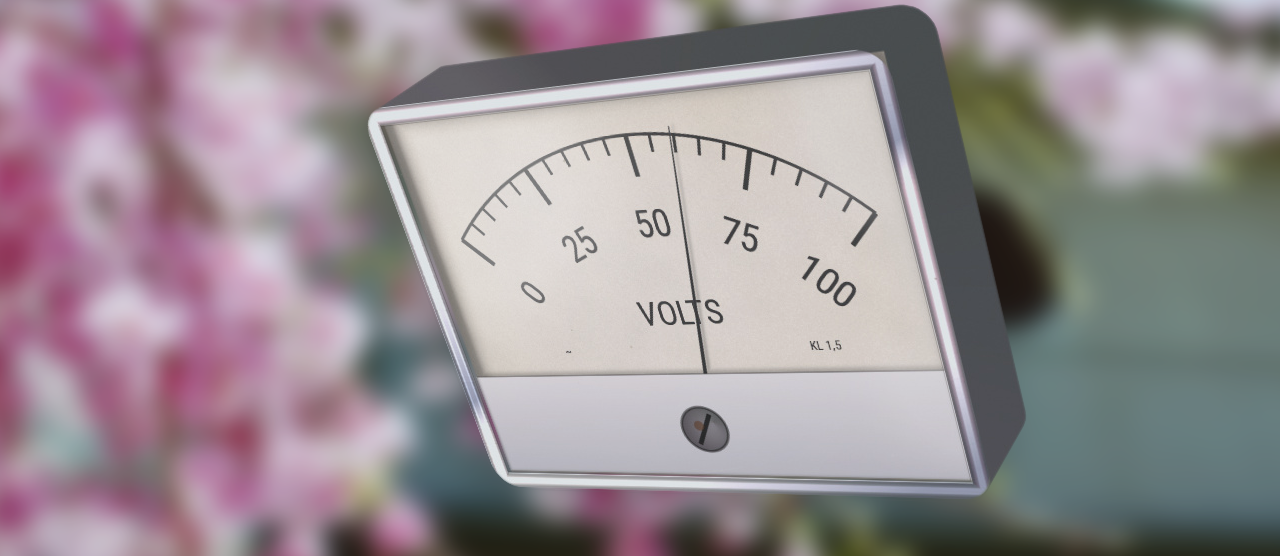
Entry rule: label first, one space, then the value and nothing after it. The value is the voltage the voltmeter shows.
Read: 60 V
